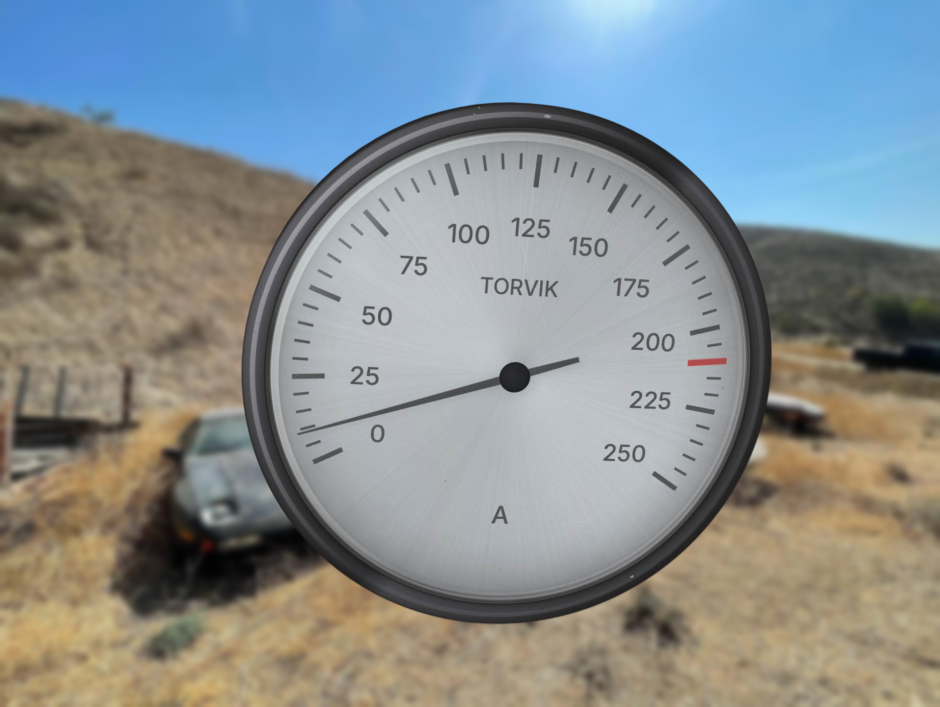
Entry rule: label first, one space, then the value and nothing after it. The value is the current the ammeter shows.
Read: 10 A
